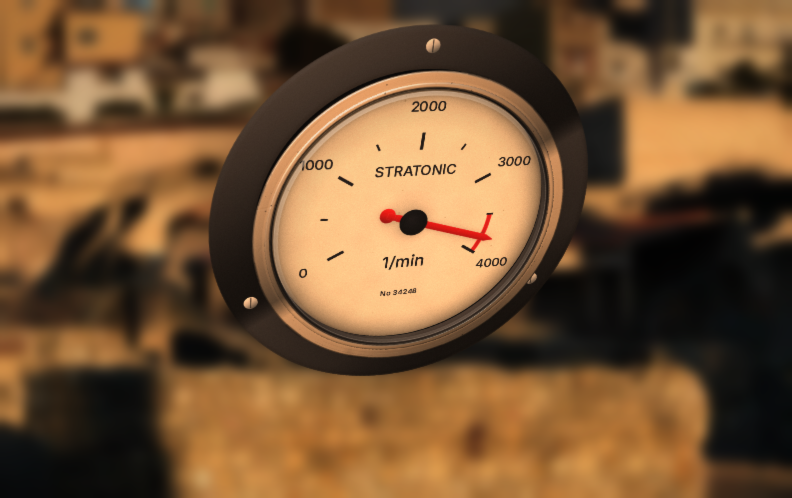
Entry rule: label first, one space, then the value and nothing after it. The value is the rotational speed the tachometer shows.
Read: 3750 rpm
